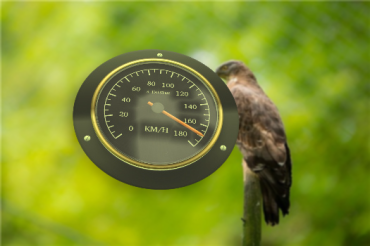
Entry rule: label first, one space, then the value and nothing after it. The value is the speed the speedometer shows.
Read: 170 km/h
